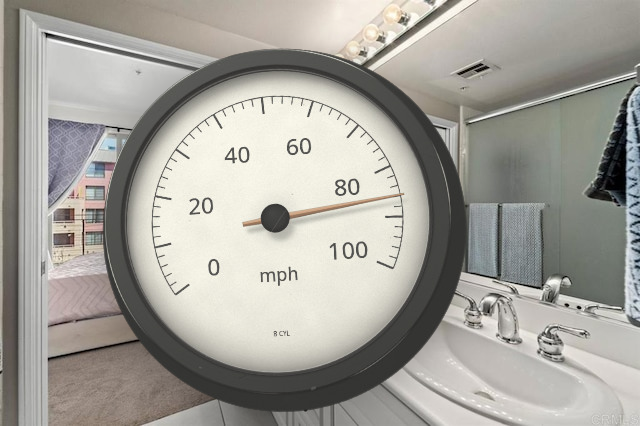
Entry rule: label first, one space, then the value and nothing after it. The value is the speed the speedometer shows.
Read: 86 mph
